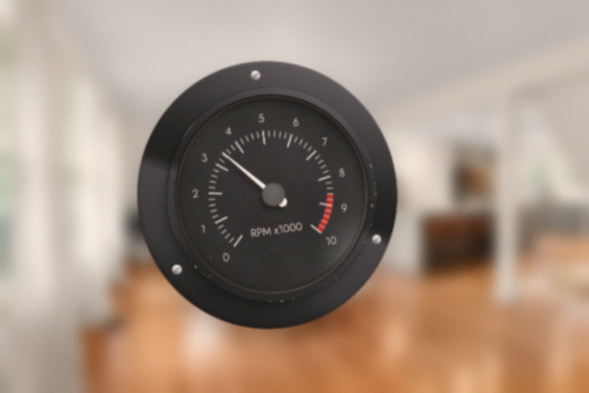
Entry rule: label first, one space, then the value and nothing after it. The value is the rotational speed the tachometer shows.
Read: 3400 rpm
